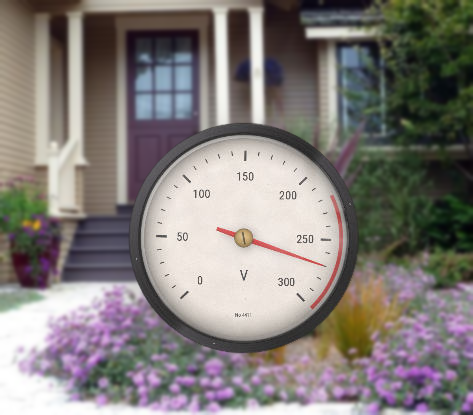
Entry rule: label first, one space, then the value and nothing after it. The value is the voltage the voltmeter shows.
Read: 270 V
